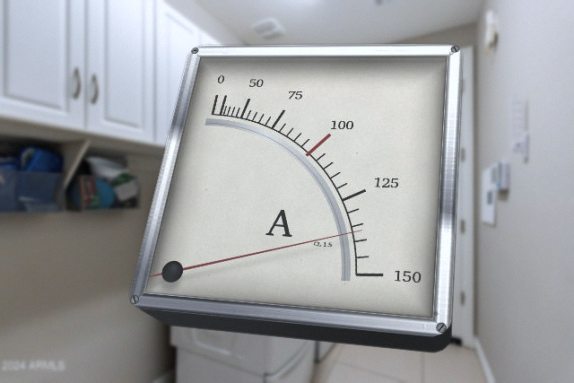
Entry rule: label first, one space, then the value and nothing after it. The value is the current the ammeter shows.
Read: 137.5 A
